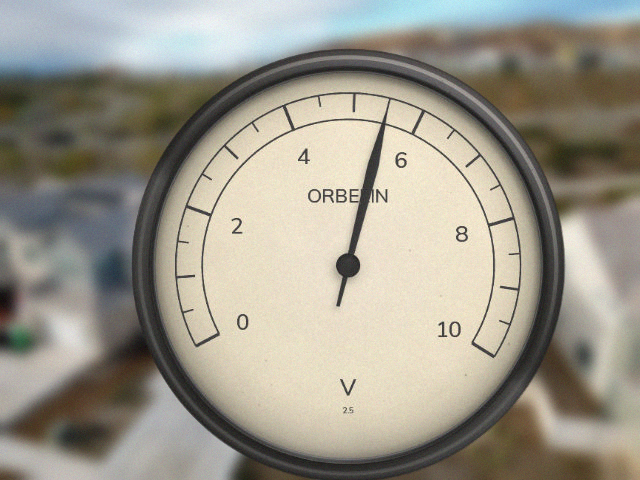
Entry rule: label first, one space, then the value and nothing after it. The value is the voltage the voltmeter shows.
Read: 5.5 V
